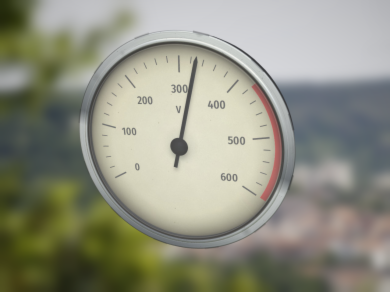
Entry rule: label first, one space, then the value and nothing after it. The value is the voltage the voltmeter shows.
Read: 330 V
